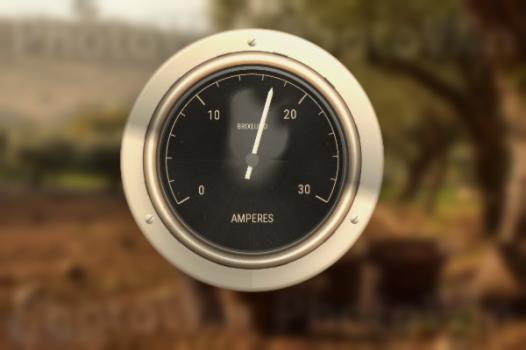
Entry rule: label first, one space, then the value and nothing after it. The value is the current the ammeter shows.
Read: 17 A
